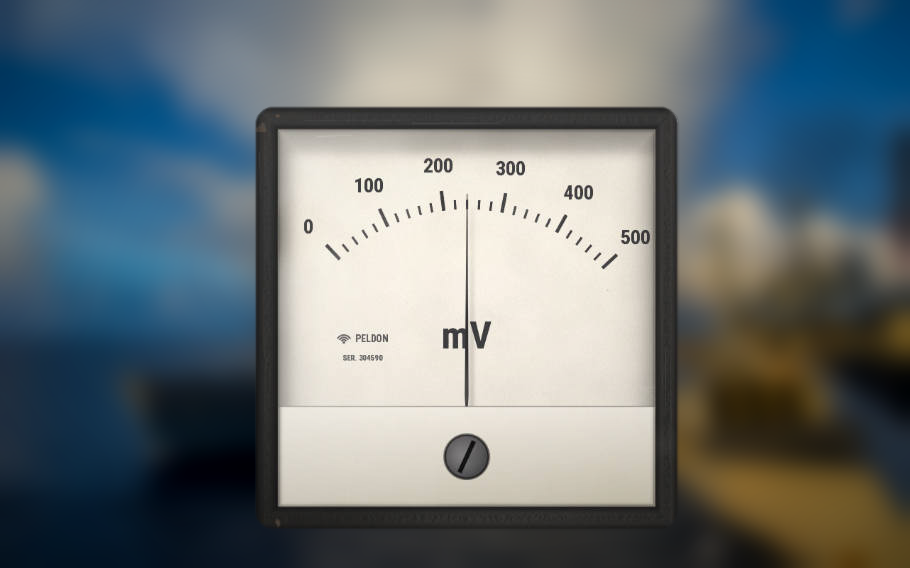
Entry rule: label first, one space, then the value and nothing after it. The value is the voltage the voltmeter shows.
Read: 240 mV
